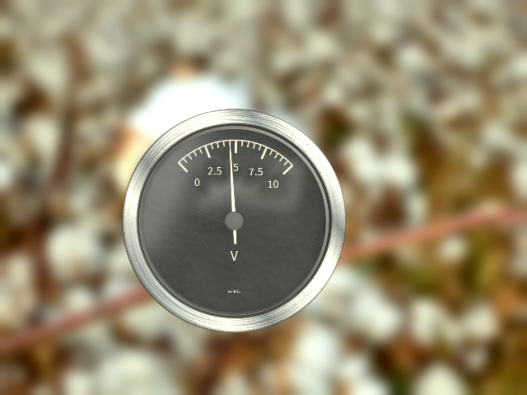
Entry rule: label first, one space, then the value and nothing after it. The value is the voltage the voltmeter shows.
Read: 4.5 V
